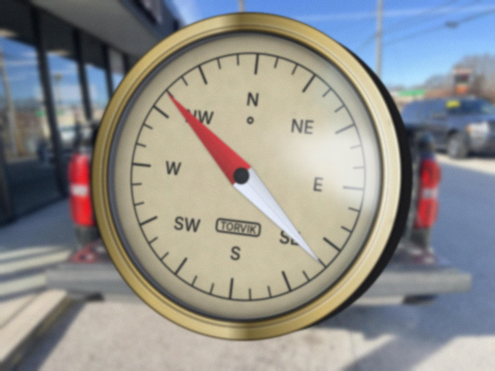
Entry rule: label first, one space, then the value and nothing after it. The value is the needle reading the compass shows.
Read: 310 °
